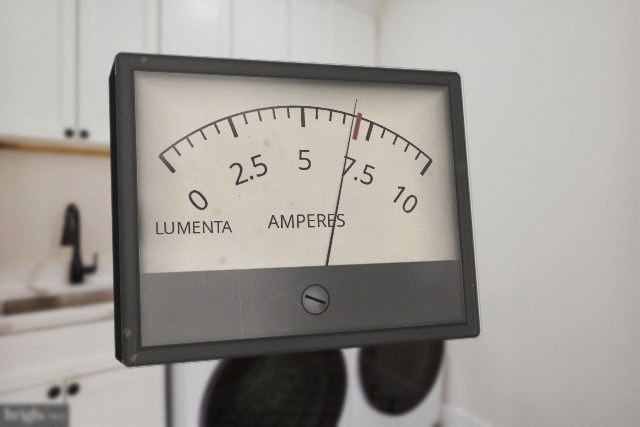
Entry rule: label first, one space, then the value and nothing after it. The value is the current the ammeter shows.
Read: 6.75 A
